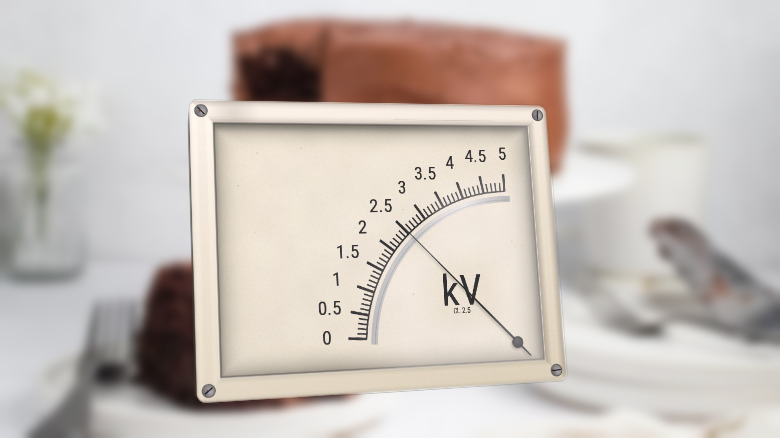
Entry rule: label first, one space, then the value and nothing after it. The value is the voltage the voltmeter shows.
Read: 2.5 kV
